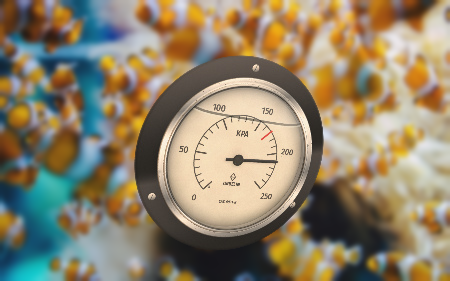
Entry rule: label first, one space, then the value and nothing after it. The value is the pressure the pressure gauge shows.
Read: 210 kPa
